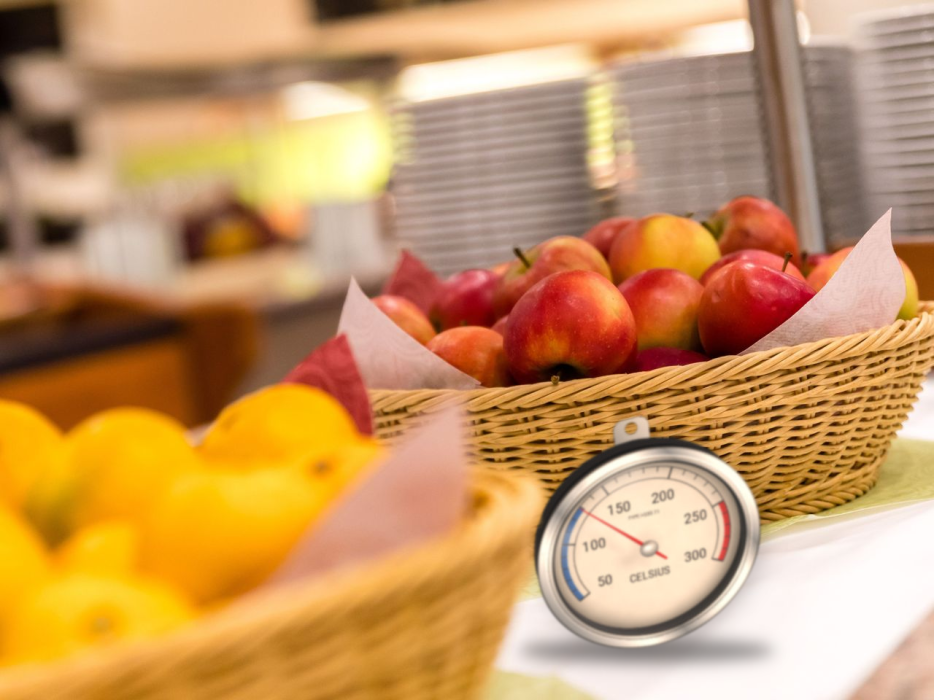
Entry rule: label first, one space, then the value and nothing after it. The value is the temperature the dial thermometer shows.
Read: 130 °C
